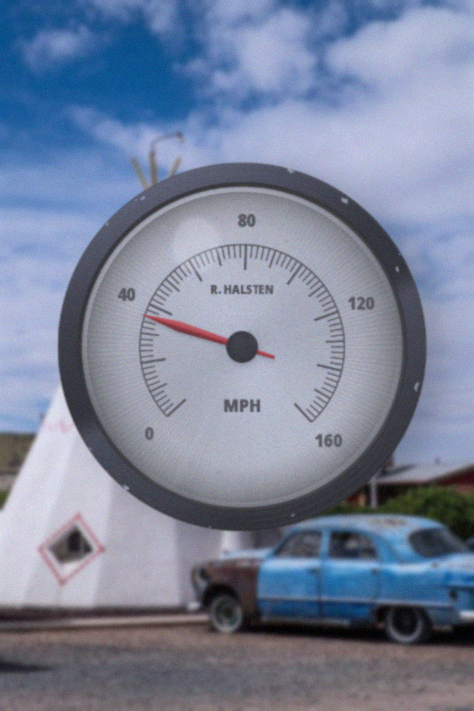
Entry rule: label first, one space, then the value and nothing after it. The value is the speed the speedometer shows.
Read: 36 mph
